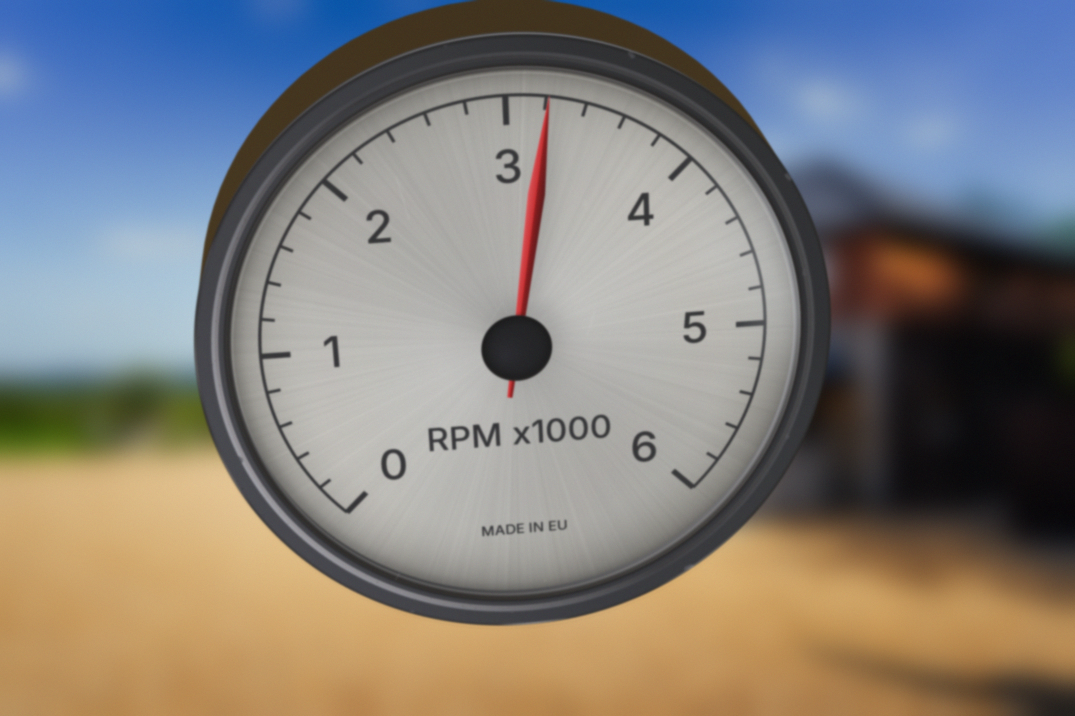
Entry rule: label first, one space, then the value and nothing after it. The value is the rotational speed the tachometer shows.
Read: 3200 rpm
